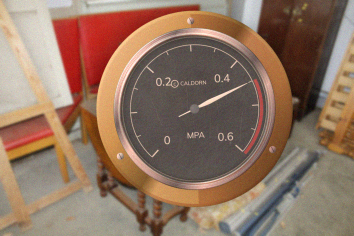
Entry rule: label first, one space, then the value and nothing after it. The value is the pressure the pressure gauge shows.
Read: 0.45 MPa
